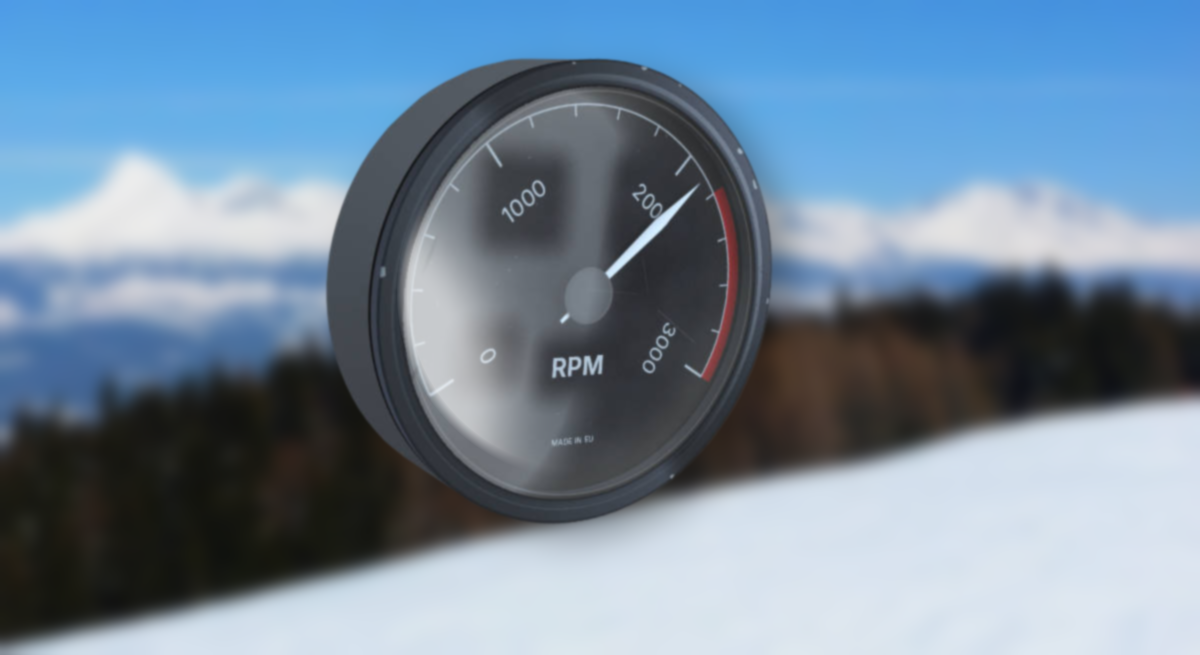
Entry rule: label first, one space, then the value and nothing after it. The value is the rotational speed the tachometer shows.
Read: 2100 rpm
